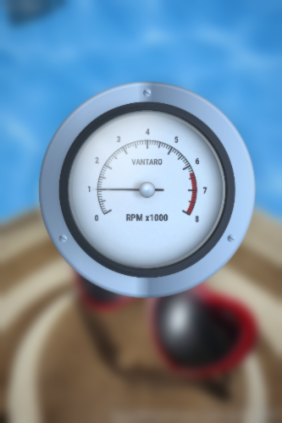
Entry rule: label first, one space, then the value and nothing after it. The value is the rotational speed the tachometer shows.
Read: 1000 rpm
